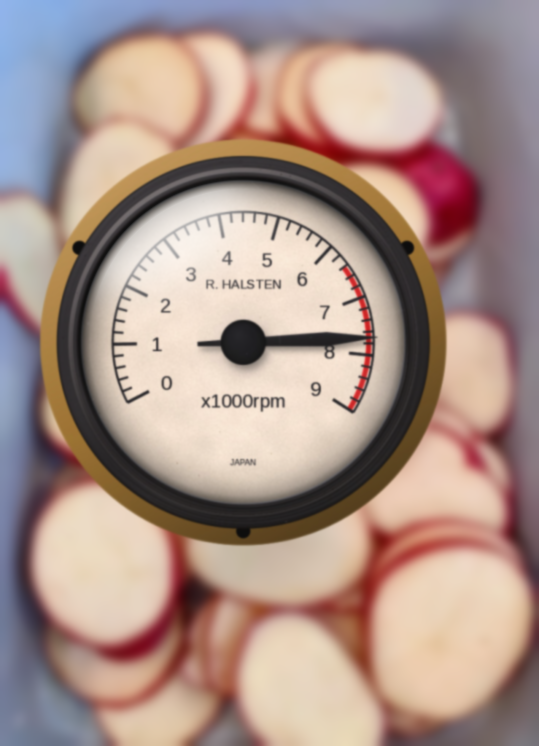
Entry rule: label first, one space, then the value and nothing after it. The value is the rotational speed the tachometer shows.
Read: 7700 rpm
